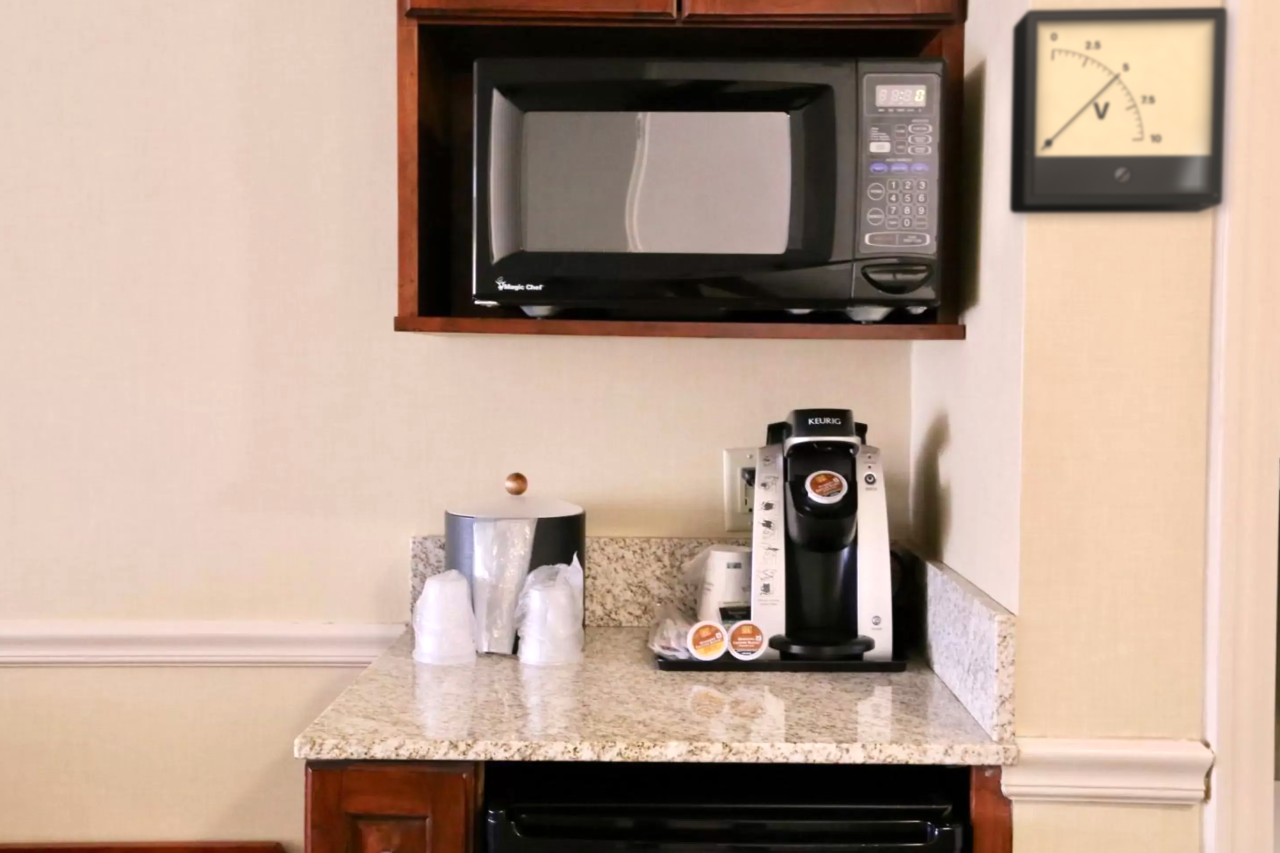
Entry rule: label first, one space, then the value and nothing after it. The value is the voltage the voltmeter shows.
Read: 5 V
